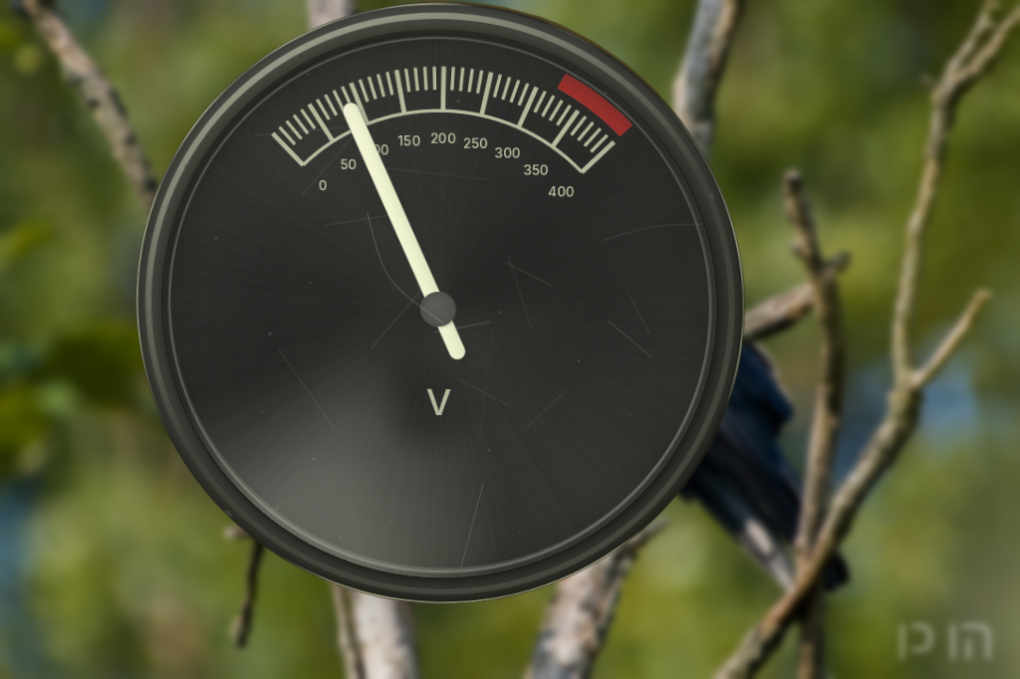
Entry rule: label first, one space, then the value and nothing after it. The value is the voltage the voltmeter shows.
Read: 90 V
